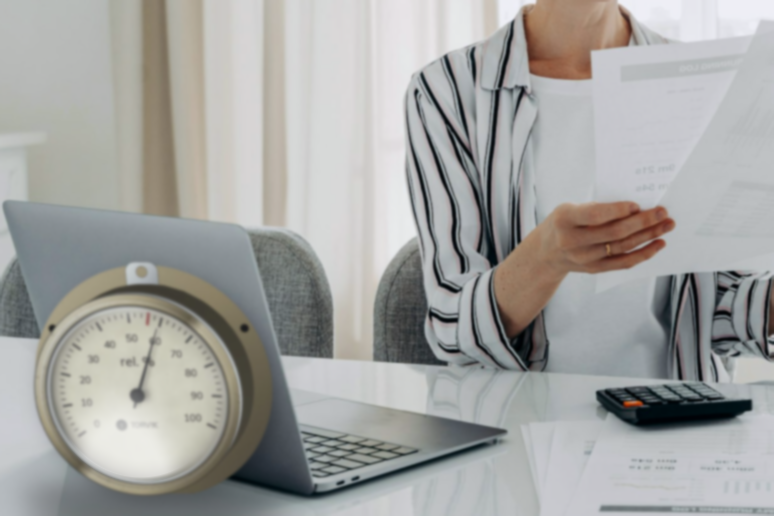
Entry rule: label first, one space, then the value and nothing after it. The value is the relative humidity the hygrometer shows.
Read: 60 %
